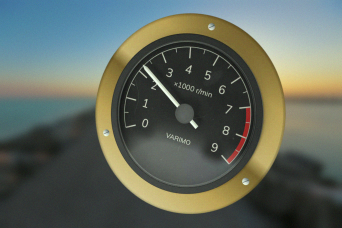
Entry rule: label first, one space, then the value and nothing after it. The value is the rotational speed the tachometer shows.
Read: 2250 rpm
